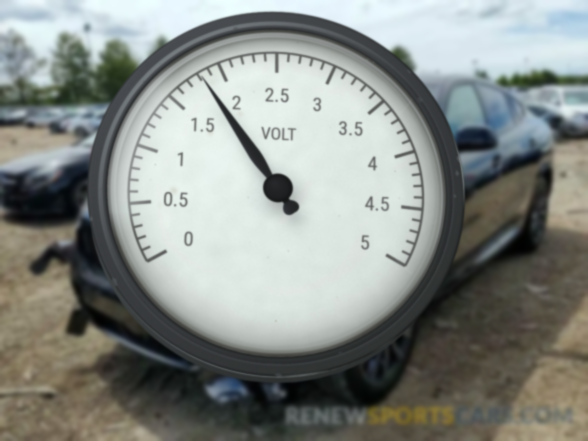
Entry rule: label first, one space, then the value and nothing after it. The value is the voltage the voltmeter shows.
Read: 1.8 V
